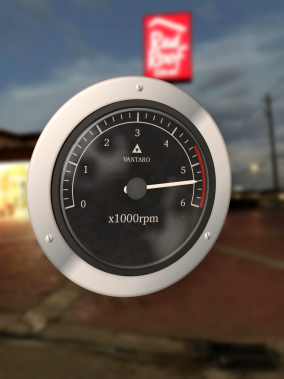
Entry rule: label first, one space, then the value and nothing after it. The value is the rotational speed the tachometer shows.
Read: 5400 rpm
